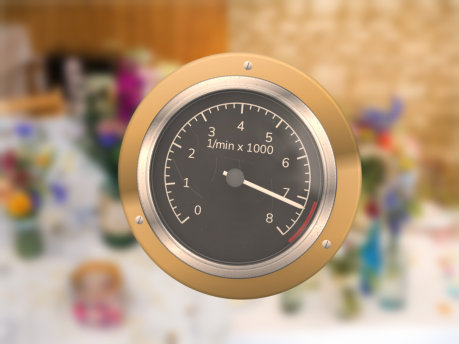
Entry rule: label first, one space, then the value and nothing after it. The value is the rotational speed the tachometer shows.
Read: 7200 rpm
